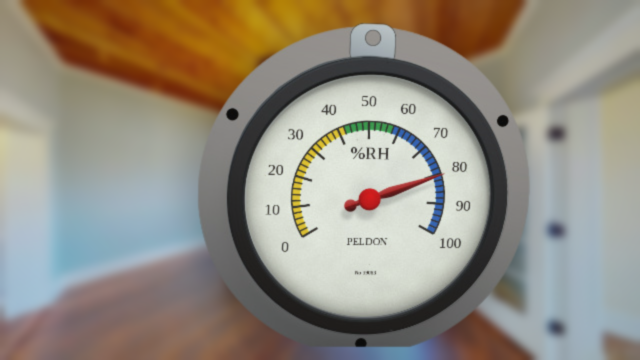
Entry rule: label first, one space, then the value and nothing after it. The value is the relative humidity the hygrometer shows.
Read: 80 %
